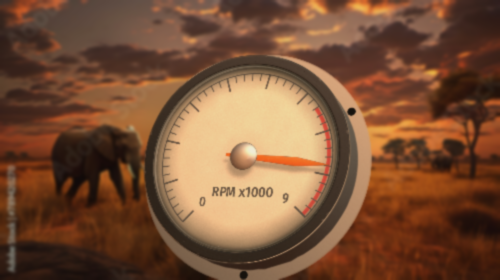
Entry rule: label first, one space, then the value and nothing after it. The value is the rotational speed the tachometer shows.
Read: 7800 rpm
